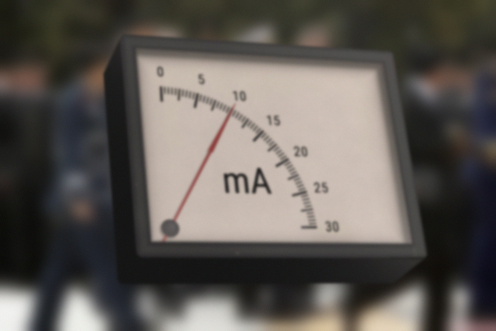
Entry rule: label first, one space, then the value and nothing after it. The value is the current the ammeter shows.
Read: 10 mA
